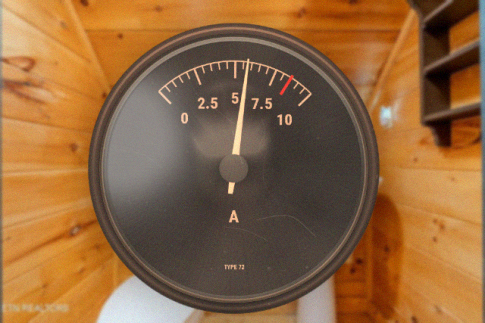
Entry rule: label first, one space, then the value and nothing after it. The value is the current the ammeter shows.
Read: 5.75 A
